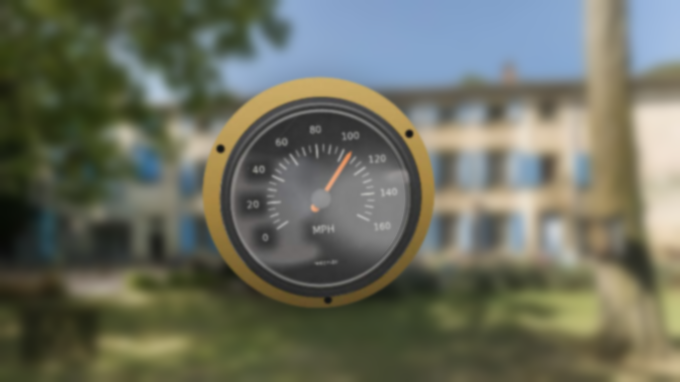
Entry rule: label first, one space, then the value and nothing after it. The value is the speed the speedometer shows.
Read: 105 mph
